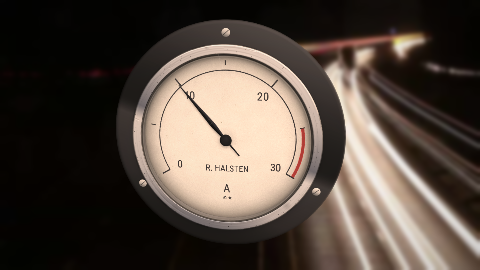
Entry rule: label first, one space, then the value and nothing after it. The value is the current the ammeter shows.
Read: 10 A
